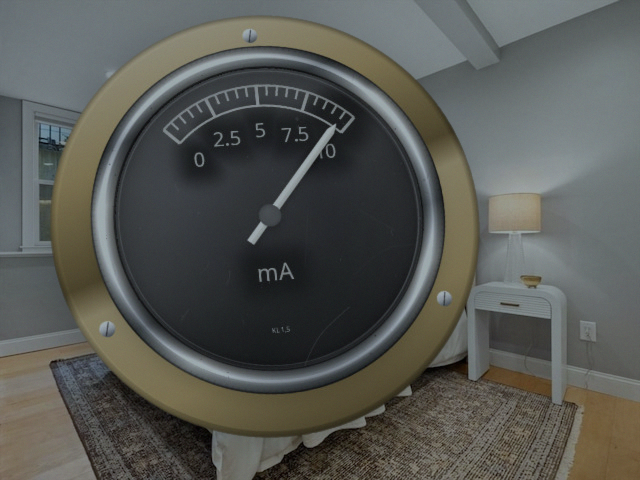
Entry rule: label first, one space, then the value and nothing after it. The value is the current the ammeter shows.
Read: 9.5 mA
